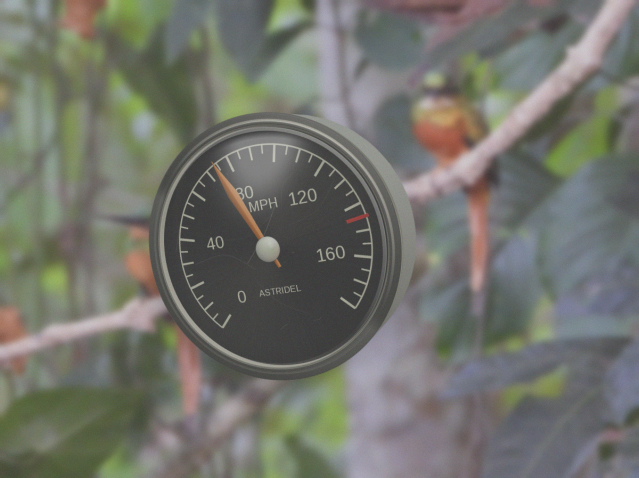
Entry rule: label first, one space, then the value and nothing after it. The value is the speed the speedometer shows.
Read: 75 mph
